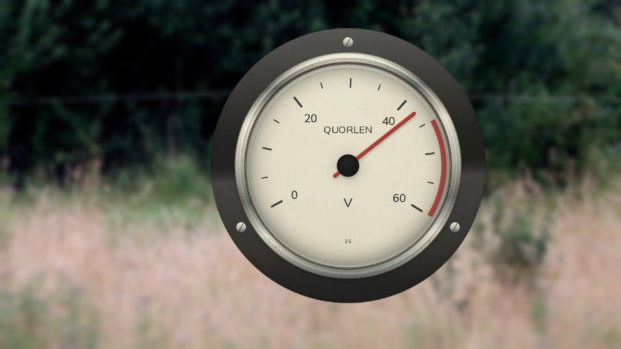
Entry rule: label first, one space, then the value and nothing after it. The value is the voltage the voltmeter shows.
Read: 42.5 V
